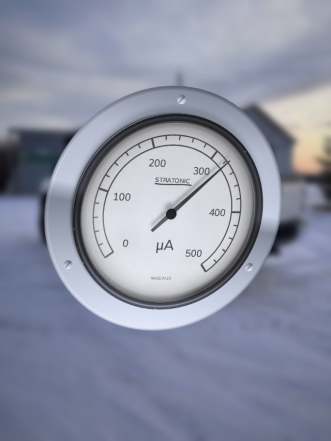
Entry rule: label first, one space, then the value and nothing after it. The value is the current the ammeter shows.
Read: 320 µA
